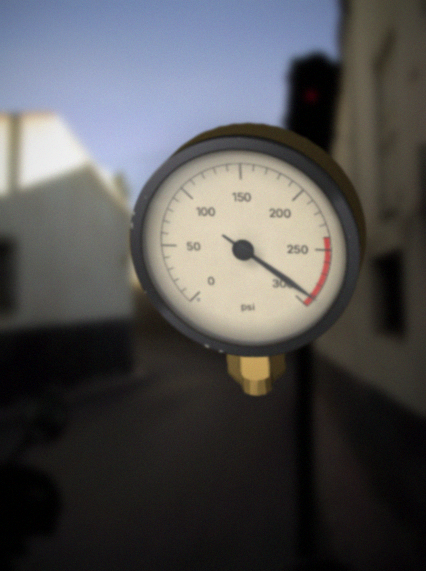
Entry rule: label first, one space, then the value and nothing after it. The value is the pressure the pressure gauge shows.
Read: 290 psi
